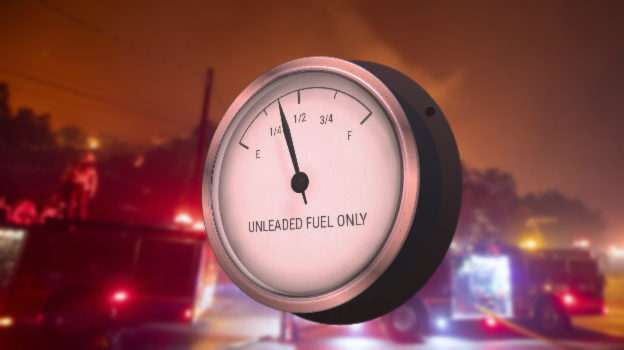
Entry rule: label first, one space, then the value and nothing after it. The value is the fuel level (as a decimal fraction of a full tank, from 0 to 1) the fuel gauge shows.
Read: 0.375
